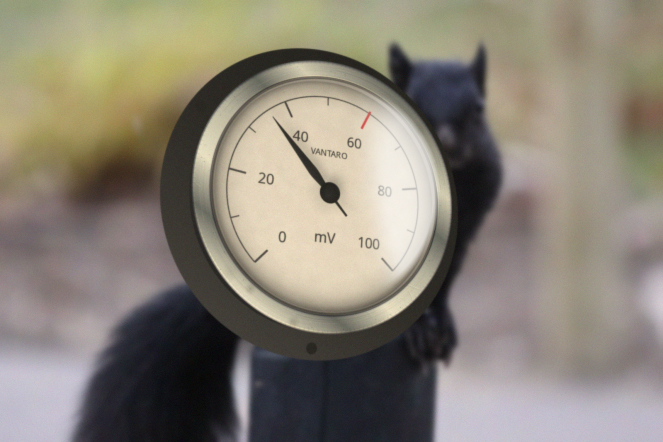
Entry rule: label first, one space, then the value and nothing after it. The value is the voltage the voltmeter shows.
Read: 35 mV
